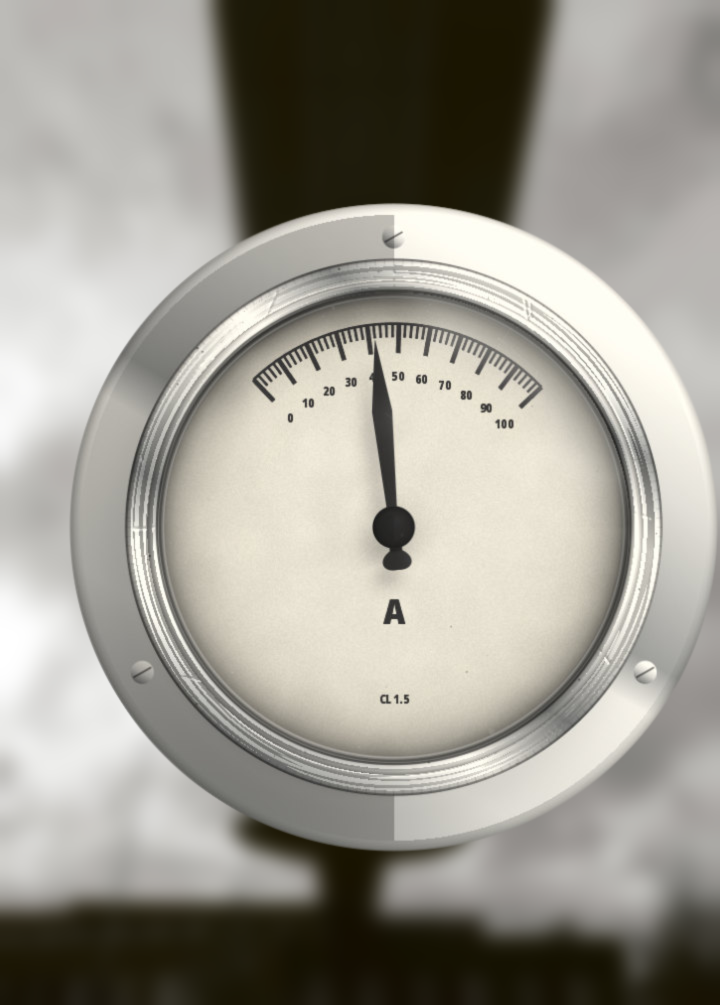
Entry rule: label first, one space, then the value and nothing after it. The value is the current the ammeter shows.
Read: 42 A
